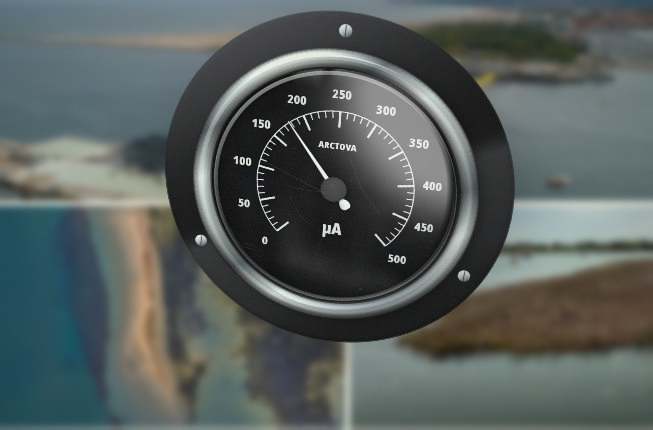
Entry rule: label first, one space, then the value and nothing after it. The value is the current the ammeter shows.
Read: 180 µA
